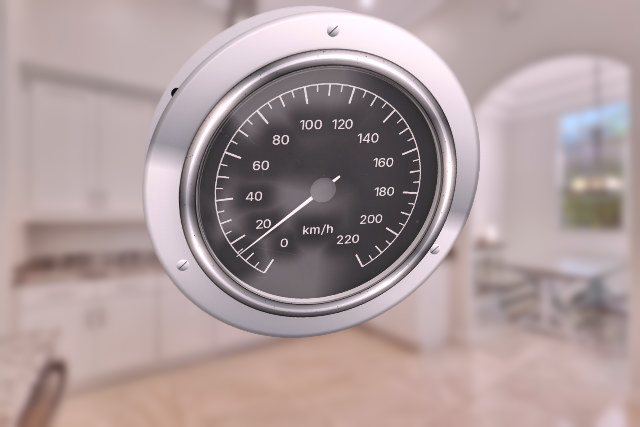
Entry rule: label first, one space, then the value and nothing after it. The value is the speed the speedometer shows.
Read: 15 km/h
